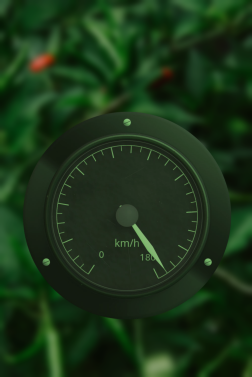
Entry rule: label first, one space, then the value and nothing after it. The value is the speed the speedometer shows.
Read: 175 km/h
